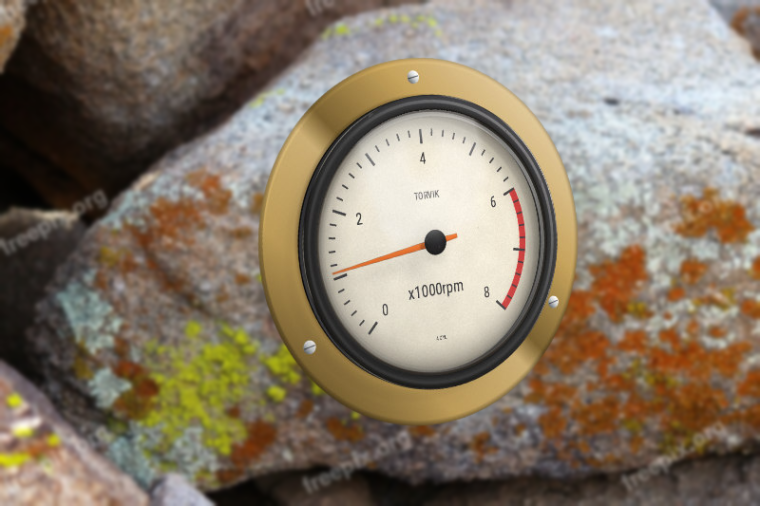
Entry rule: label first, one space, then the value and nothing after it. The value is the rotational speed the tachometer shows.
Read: 1100 rpm
